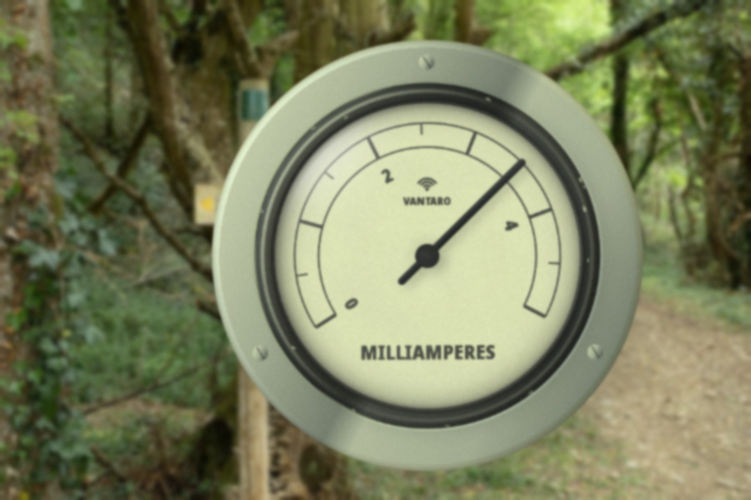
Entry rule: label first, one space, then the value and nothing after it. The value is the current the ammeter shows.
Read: 3.5 mA
